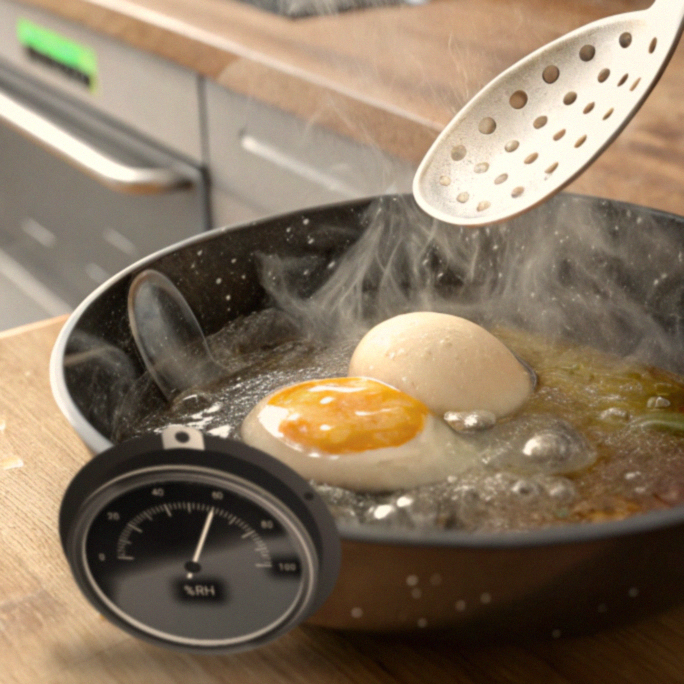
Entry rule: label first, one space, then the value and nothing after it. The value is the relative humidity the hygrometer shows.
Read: 60 %
